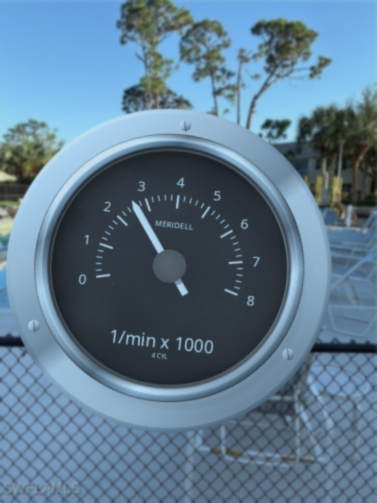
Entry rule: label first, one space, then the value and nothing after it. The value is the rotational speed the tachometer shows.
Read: 2600 rpm
